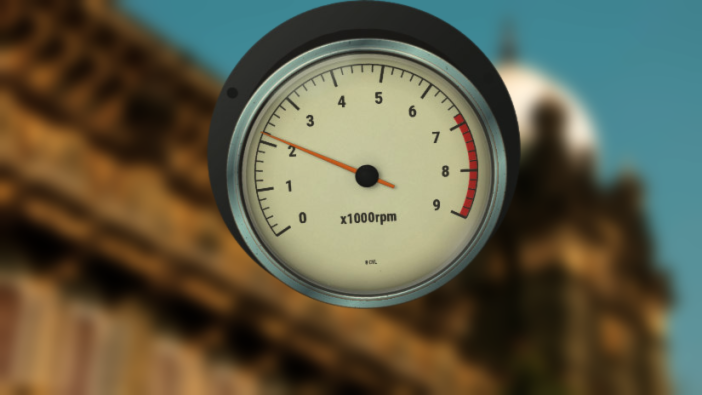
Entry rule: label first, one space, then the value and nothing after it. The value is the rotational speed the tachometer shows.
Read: 2200 rpm
